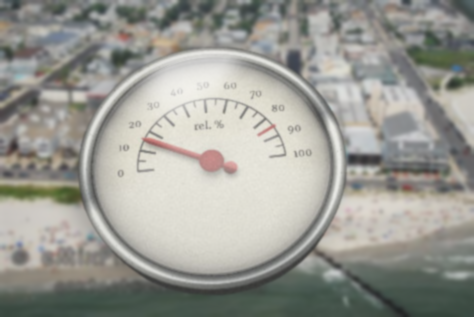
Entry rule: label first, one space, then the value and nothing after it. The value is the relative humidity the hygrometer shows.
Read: 15 %
